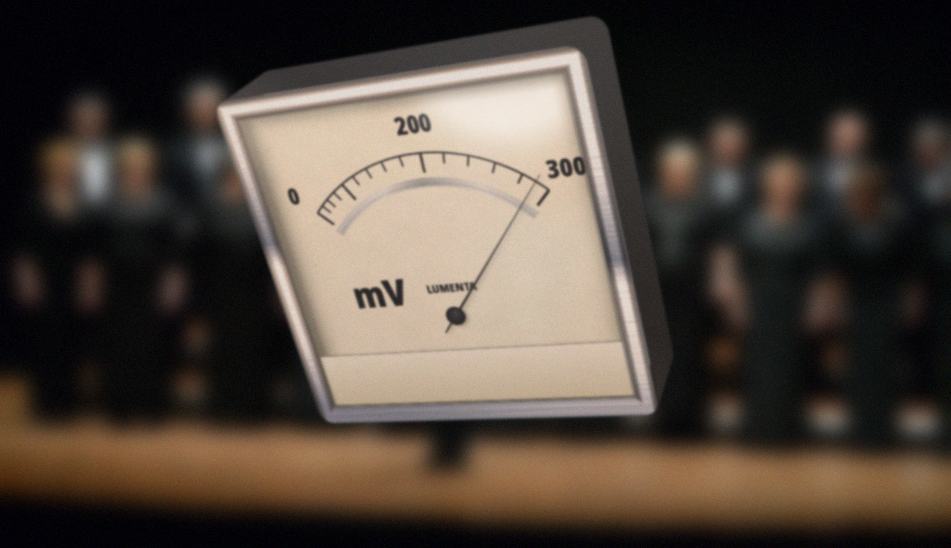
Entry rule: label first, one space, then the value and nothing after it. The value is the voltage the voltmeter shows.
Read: 290 mV
